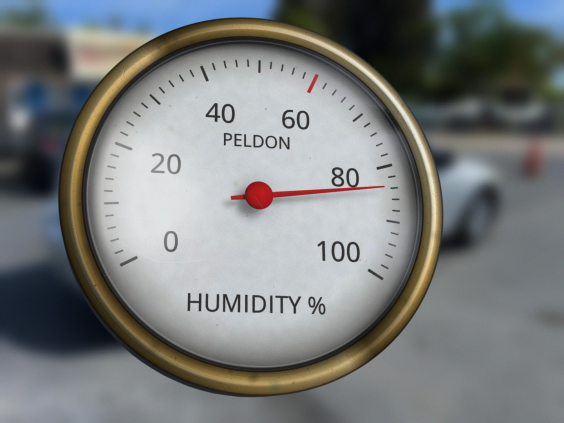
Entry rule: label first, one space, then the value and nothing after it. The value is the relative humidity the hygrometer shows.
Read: 84 %
